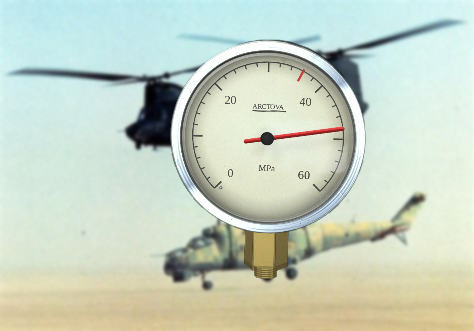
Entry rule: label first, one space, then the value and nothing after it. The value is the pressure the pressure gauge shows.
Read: 48 MPa
